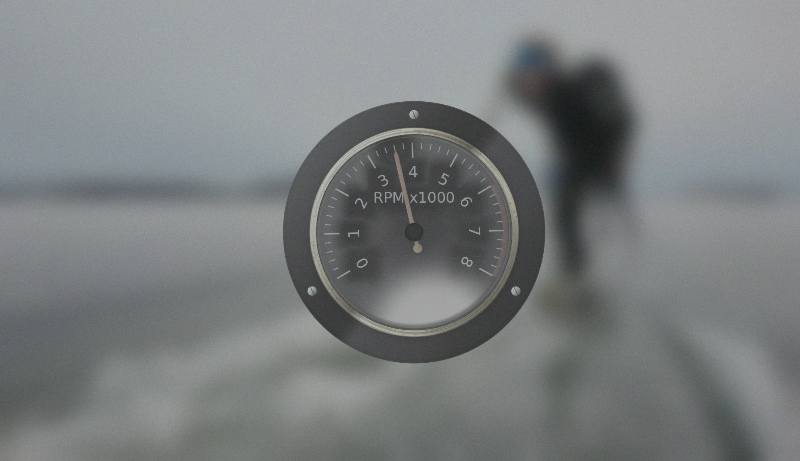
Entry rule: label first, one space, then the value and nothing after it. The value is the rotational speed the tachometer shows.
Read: 3600 rpm
